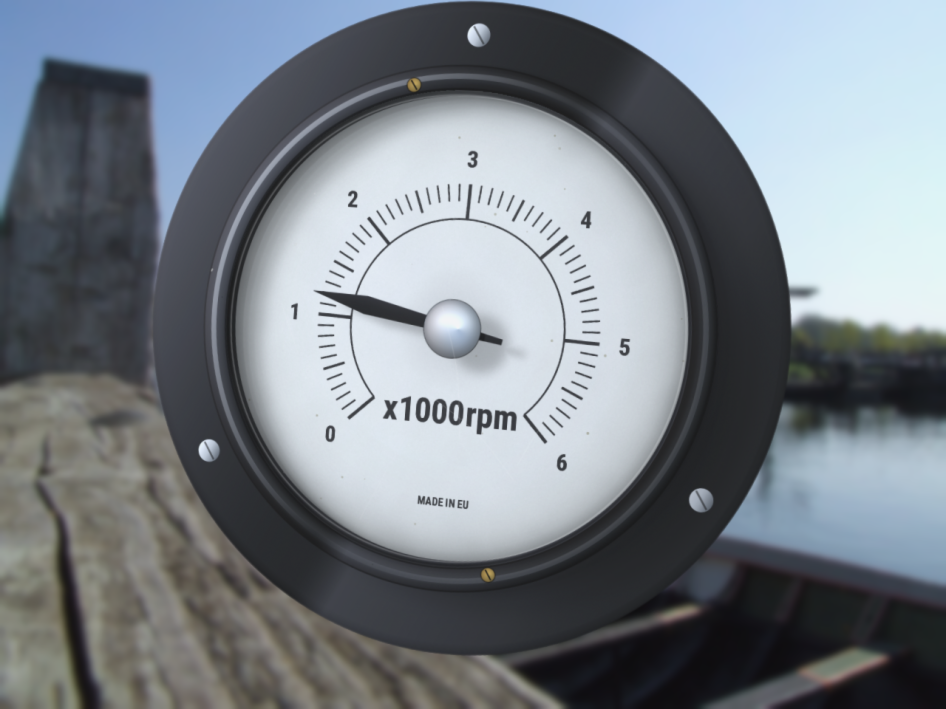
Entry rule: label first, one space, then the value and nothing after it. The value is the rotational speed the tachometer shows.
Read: 1200 rpm
